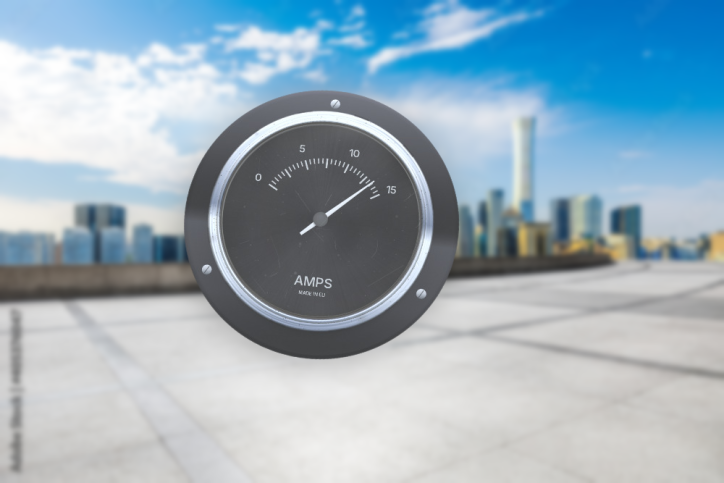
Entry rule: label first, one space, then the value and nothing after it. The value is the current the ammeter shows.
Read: 13.5 A
